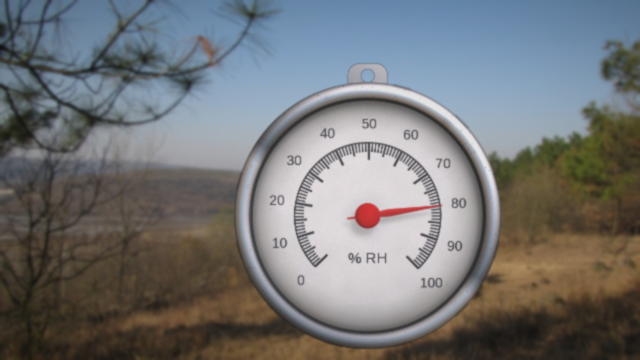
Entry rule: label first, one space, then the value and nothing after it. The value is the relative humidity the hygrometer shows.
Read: 80 %
